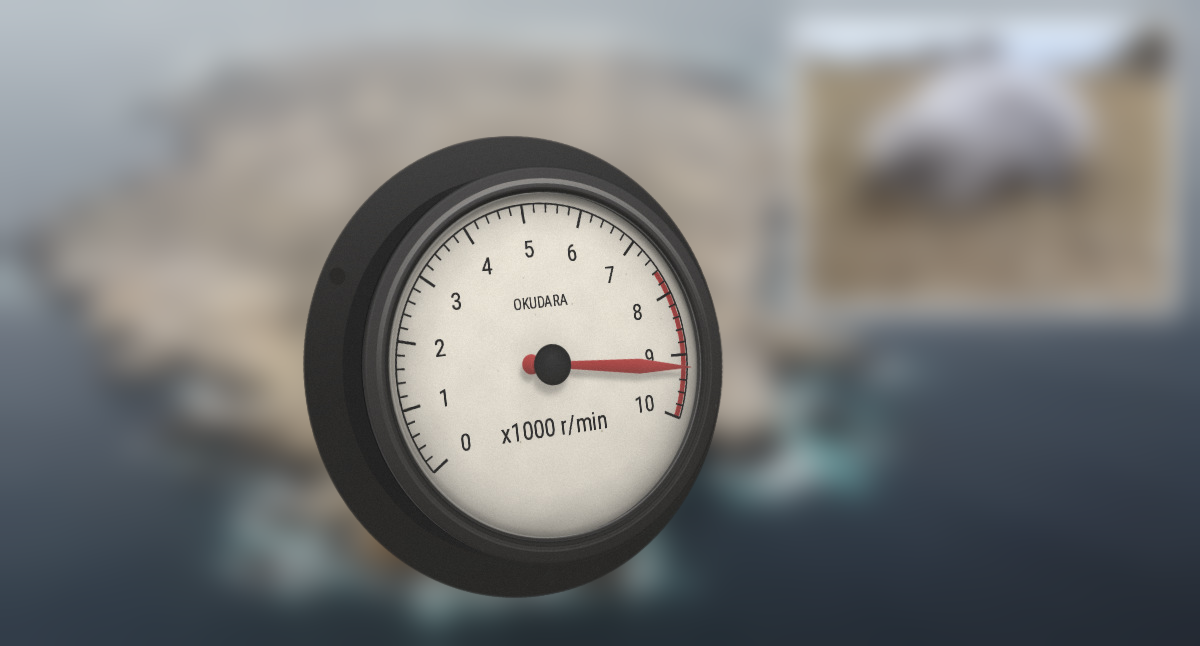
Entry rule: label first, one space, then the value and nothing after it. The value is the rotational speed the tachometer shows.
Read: 9200 rpm
